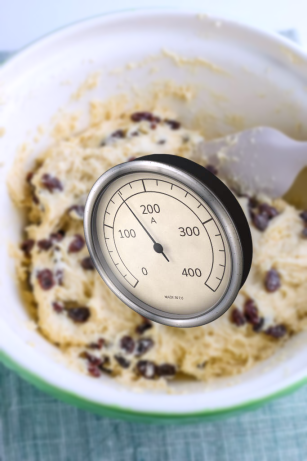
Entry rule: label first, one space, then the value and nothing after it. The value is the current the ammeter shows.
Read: 160 A
